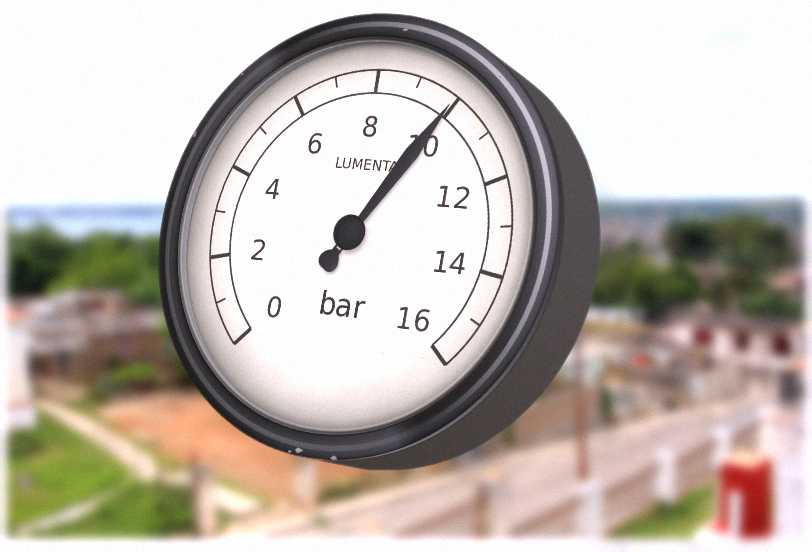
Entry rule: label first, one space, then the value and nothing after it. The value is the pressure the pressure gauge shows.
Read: 10 bar
